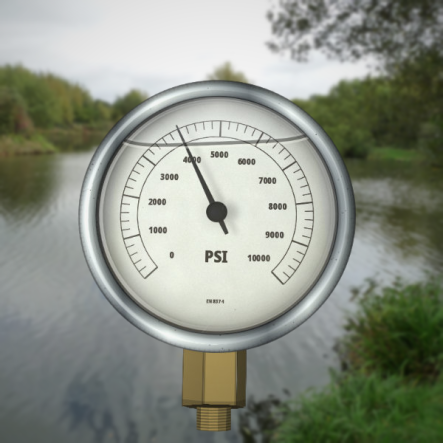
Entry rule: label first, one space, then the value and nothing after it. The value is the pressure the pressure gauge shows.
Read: 4000 psi
